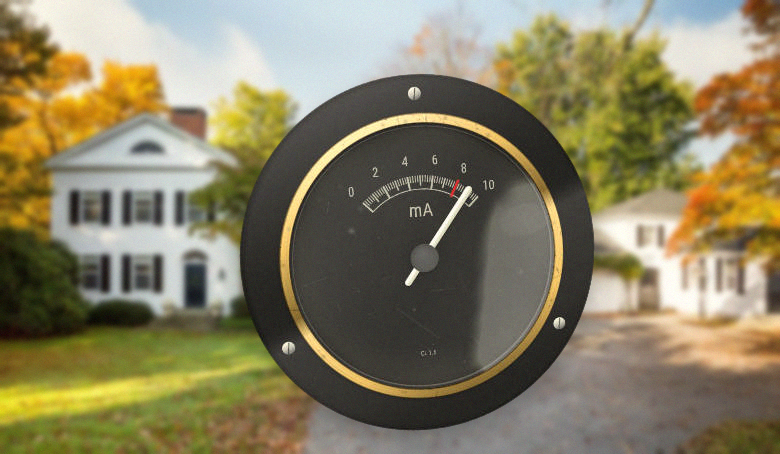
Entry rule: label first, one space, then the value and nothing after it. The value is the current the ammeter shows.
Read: 9 mA
